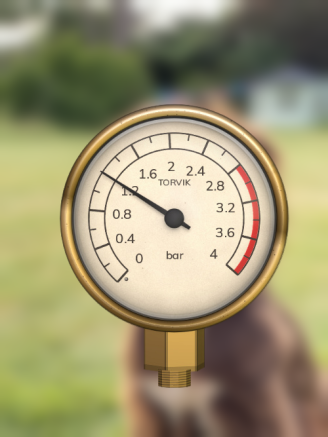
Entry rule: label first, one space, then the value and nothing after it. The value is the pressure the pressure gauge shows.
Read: 1.2 bar
